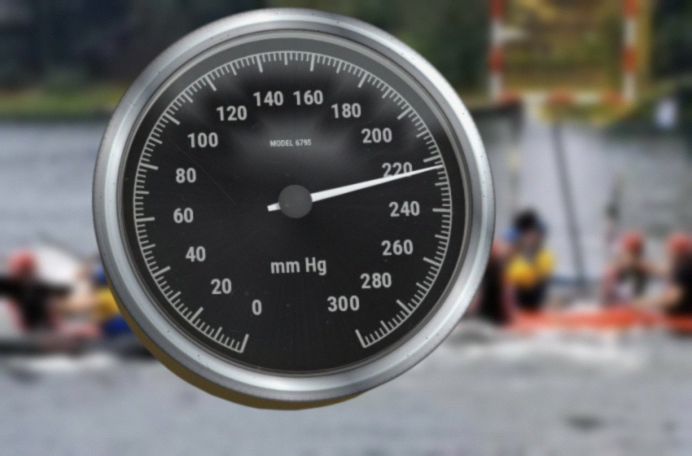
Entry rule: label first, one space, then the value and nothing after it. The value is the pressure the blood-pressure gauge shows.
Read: 224 mmHg
